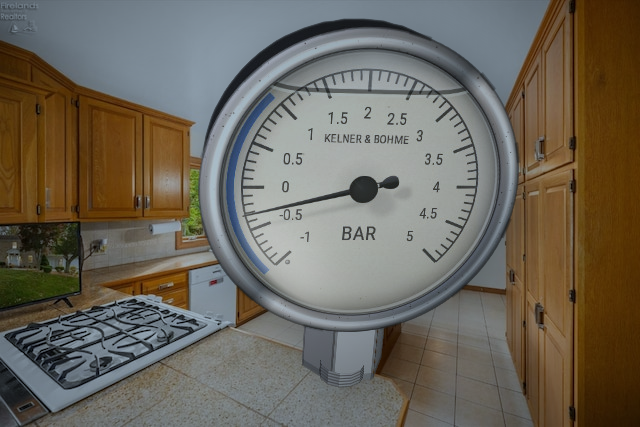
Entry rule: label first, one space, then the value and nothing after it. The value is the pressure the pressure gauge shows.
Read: -0.3 bar
